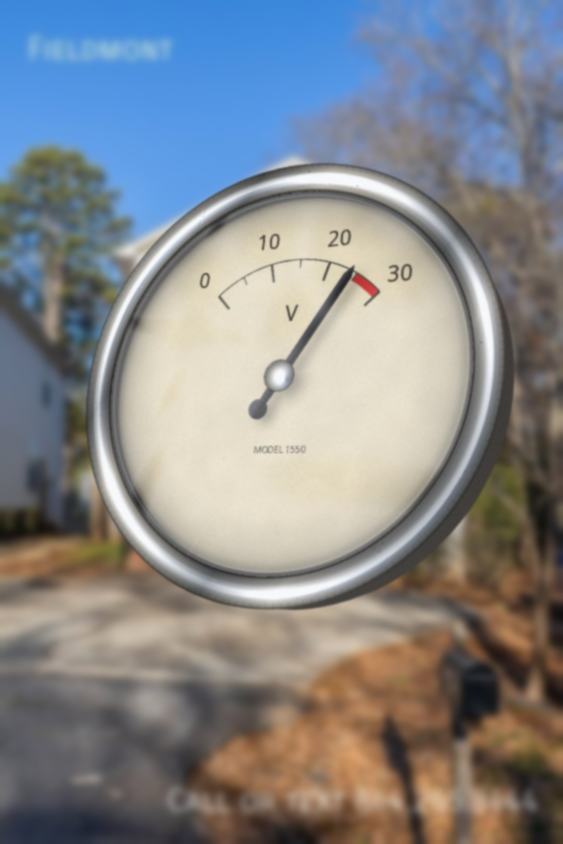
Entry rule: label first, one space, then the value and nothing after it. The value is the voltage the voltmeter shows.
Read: 25 V
